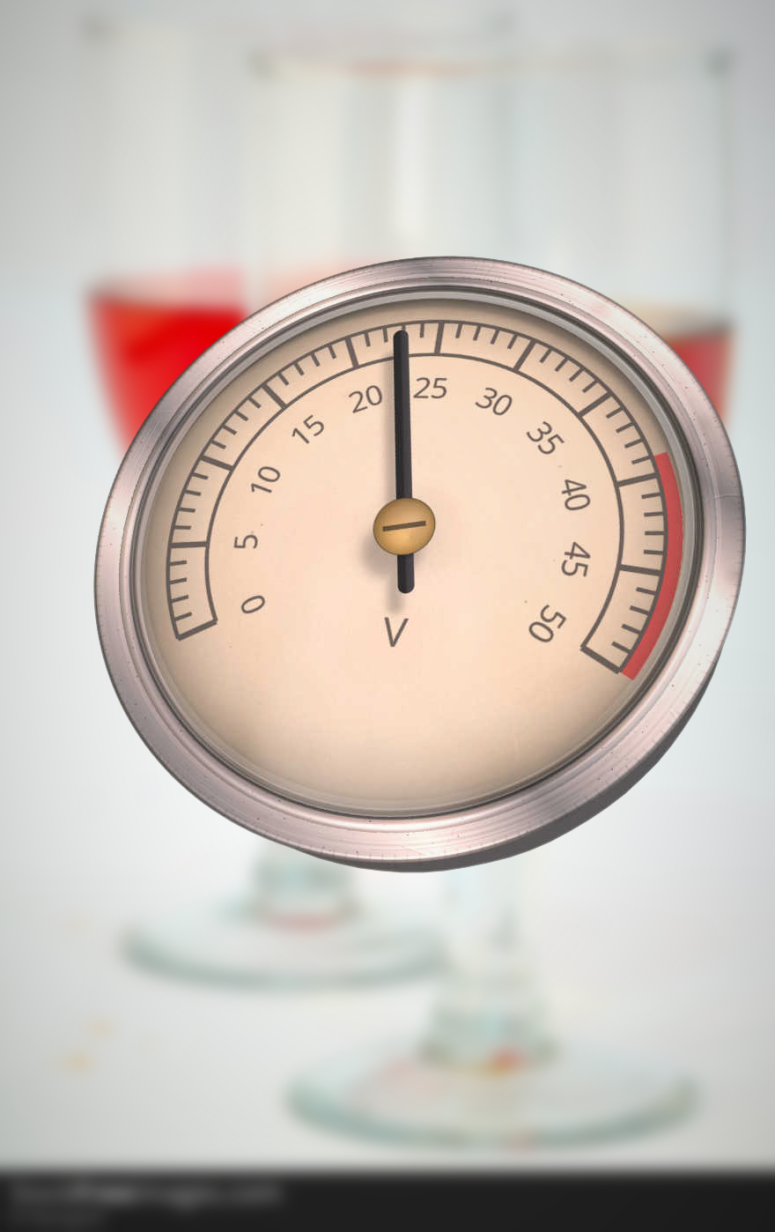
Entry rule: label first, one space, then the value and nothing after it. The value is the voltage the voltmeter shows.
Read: 23 V
